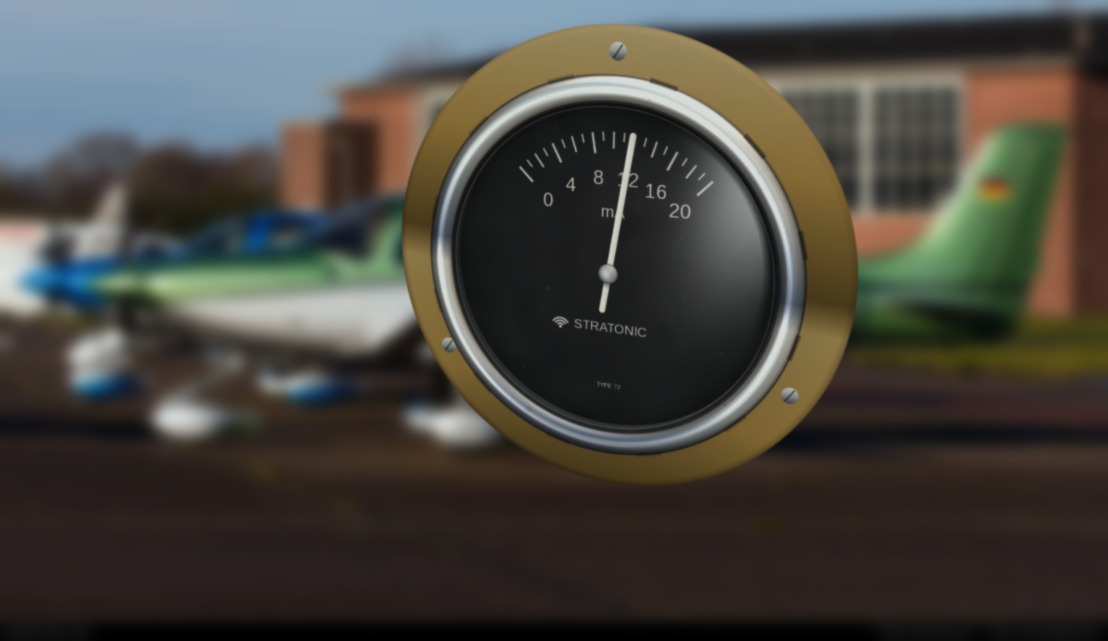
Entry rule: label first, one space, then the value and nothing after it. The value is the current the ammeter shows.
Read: 12 mA
